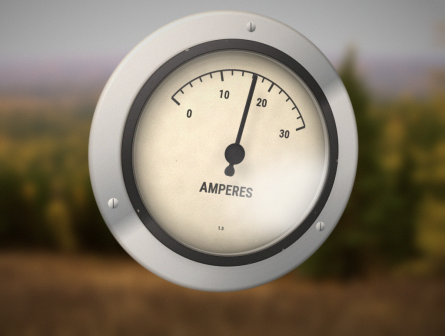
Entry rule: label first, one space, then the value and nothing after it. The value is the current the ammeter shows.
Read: 16 A
